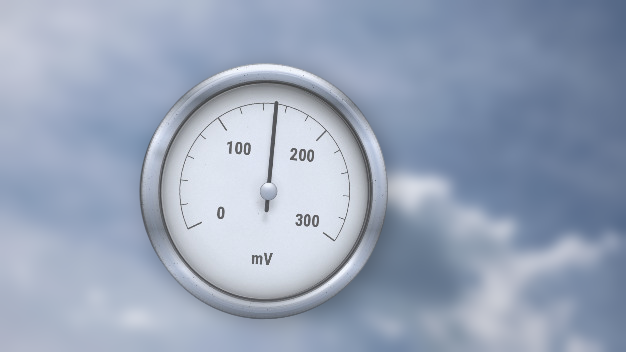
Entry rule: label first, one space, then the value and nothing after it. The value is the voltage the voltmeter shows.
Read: 150 mV
